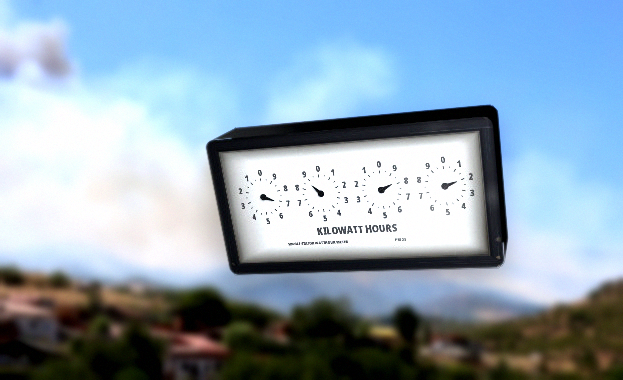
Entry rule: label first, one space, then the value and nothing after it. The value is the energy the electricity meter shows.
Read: 6882 kWh
